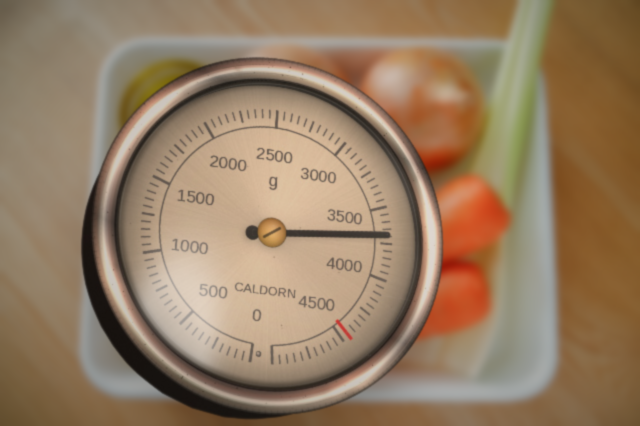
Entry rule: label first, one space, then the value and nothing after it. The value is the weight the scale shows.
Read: 3700 g
